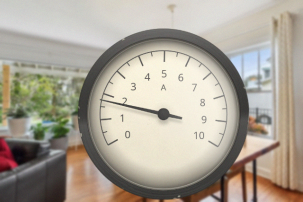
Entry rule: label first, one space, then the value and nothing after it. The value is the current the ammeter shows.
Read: 1.75 A
